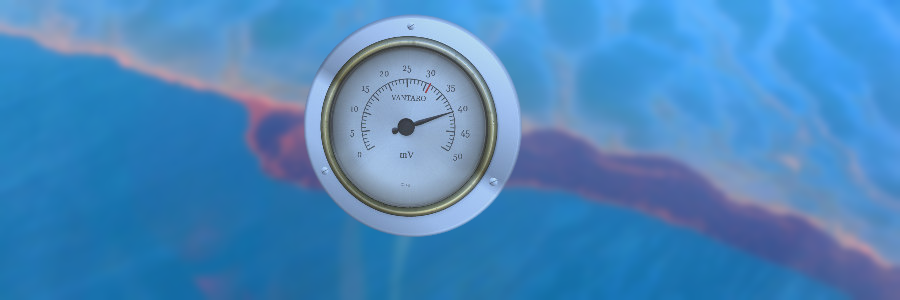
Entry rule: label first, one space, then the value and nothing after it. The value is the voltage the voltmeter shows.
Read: 40 mV
